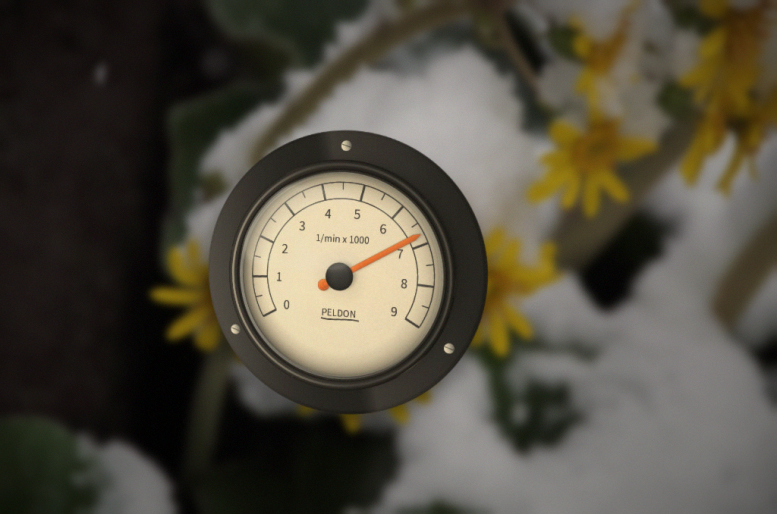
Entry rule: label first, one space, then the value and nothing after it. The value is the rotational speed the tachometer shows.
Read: 6750 rpm
